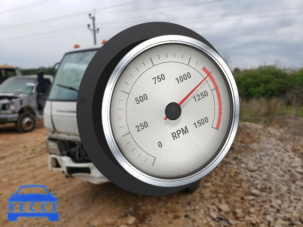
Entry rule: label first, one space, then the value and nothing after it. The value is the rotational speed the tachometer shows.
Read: 1150 rpm
